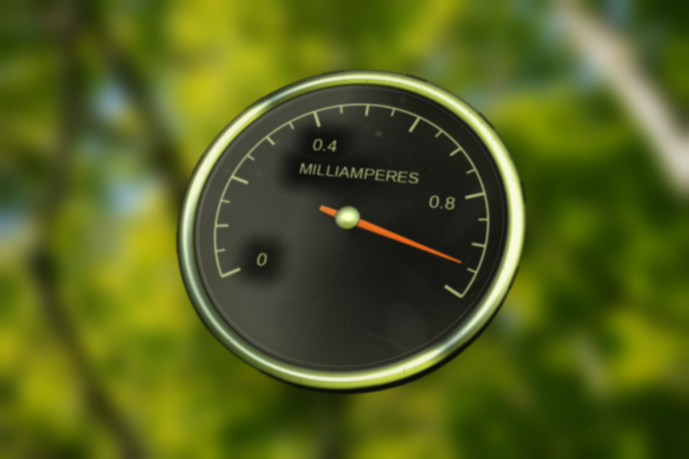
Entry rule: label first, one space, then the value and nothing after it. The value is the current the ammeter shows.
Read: 0.95 mA
